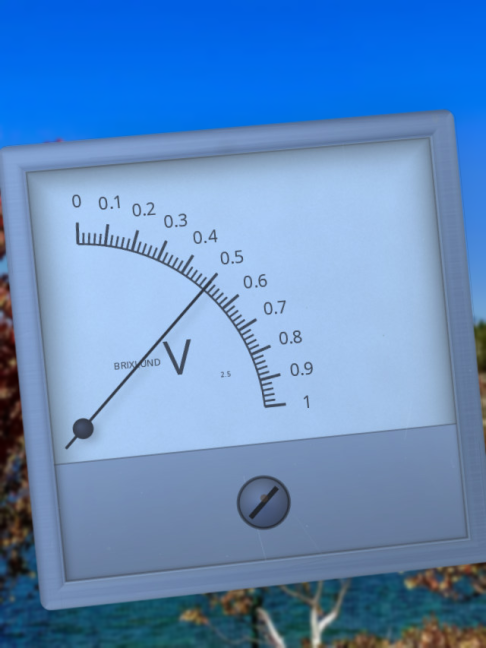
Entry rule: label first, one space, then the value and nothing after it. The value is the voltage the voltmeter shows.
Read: 0.5 V
